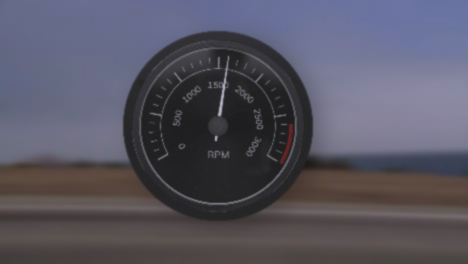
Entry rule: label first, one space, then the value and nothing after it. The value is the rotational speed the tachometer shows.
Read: 1600 rpm
